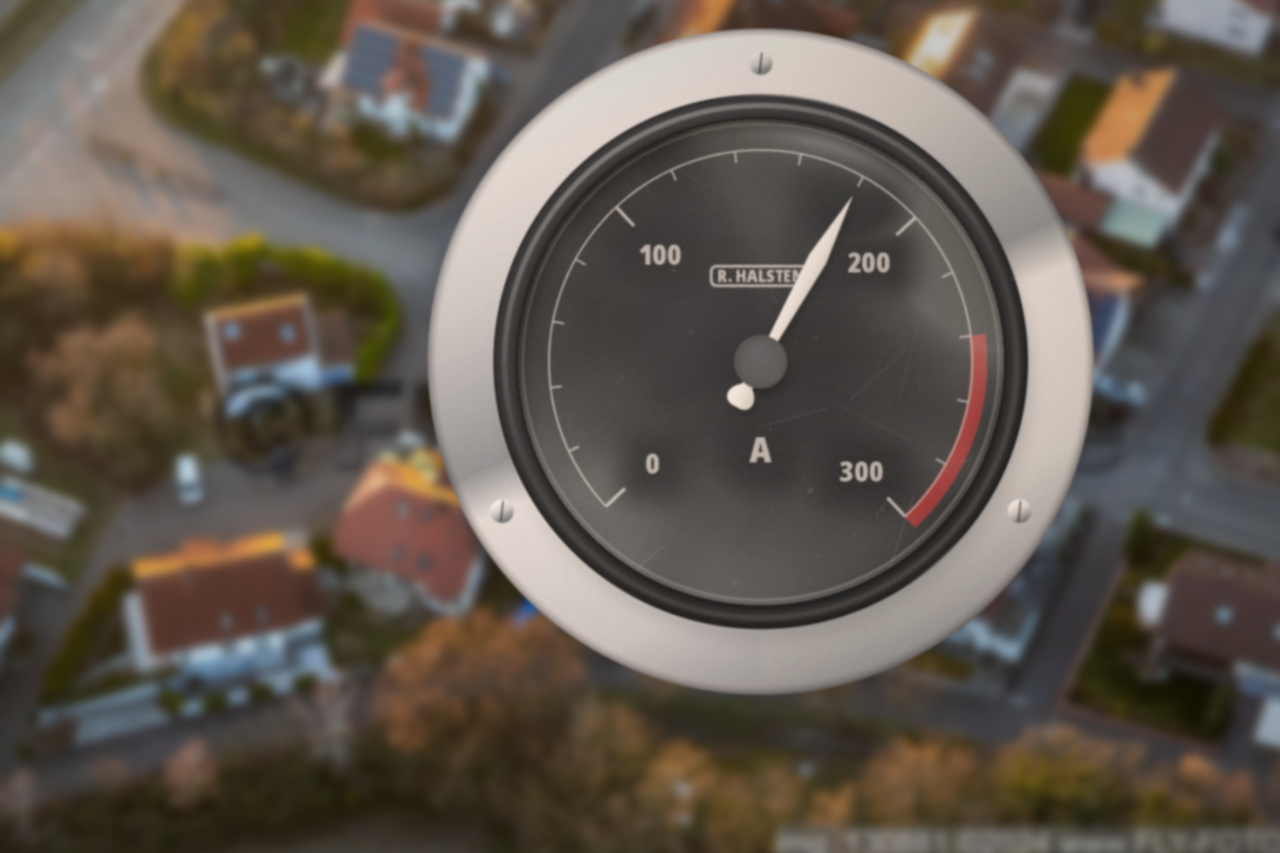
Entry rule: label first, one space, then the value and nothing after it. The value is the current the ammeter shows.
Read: 180 A
